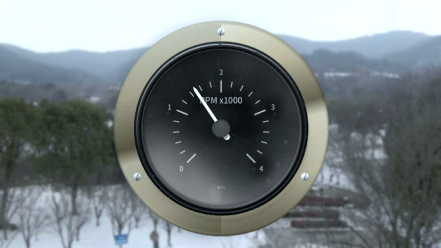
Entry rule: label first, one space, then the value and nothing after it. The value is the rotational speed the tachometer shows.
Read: 1500 rpm
